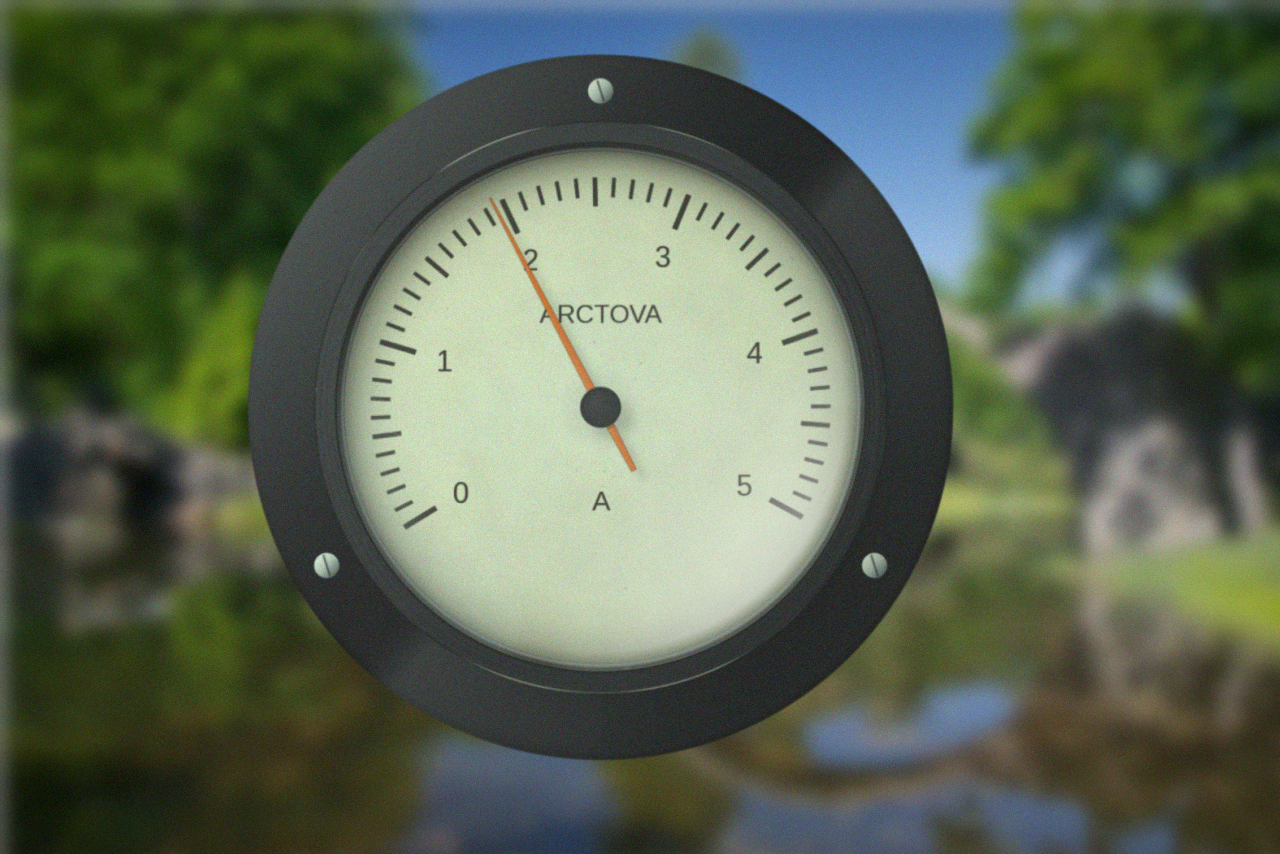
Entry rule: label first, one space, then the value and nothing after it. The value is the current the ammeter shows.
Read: 1.95 A
